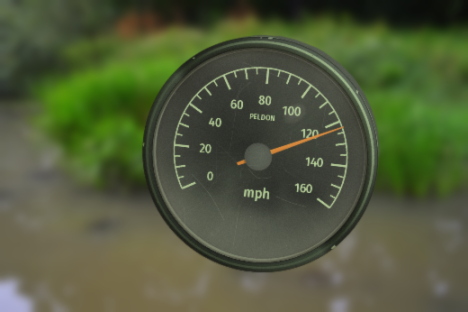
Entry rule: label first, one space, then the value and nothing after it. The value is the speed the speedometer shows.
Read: 122.5 mph
